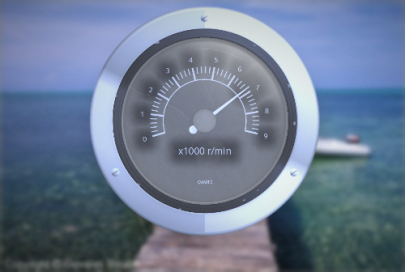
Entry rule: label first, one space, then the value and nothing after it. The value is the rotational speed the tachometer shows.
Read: 6800 rpm
